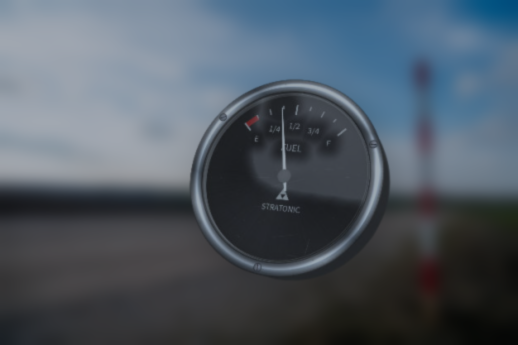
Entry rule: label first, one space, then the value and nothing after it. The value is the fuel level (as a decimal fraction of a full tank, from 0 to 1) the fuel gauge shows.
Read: 0.375
